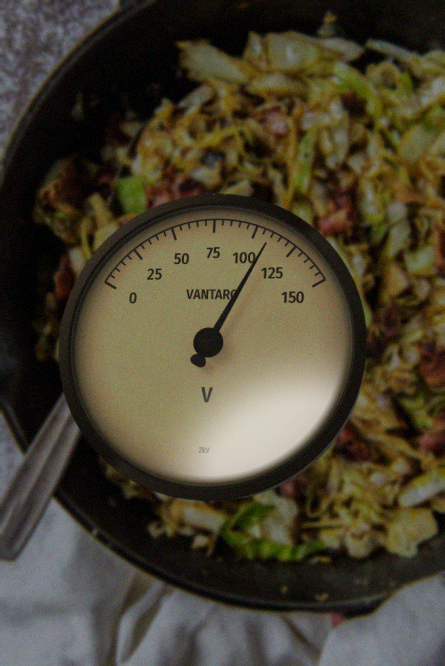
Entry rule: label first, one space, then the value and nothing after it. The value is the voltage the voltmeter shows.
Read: 110 V
